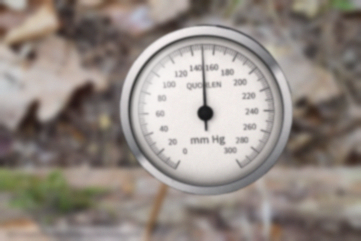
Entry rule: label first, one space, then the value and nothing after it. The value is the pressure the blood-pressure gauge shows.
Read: 150 mmHg
